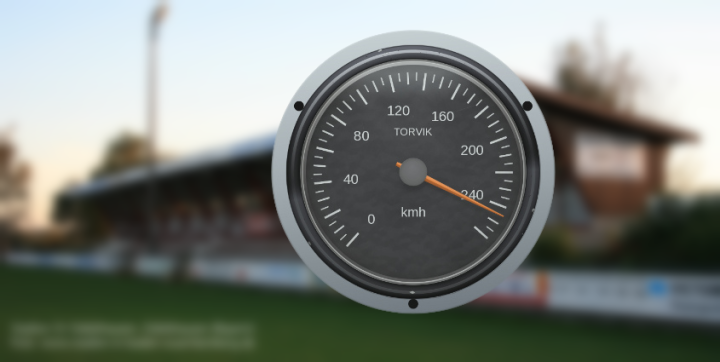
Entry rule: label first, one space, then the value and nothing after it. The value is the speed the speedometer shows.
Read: 245 km/h
